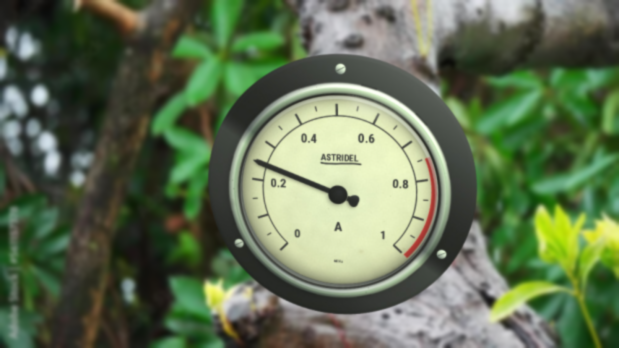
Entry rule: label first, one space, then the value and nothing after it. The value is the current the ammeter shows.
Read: 0.25 A
